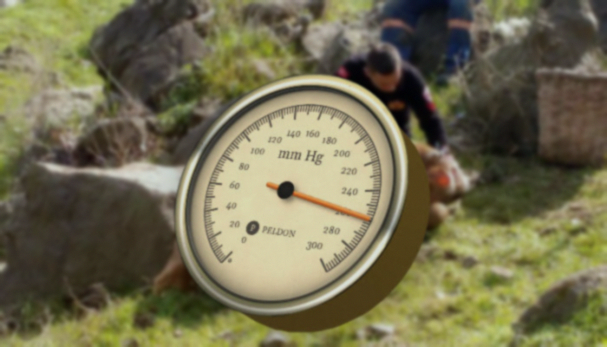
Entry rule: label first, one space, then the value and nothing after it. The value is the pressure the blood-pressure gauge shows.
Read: 260 mmHg
